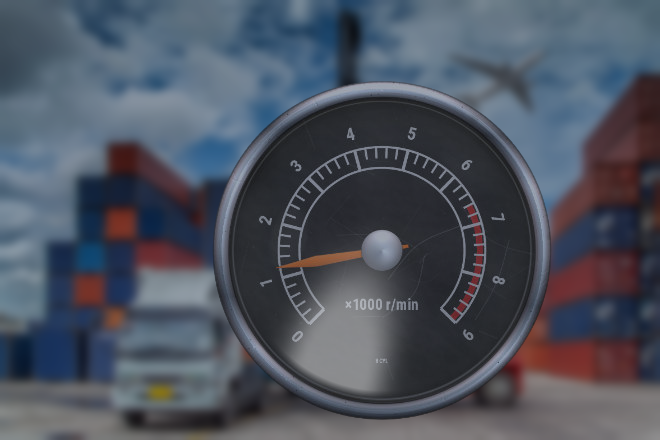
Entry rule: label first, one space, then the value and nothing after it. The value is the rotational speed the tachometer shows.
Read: 1200 rpm
